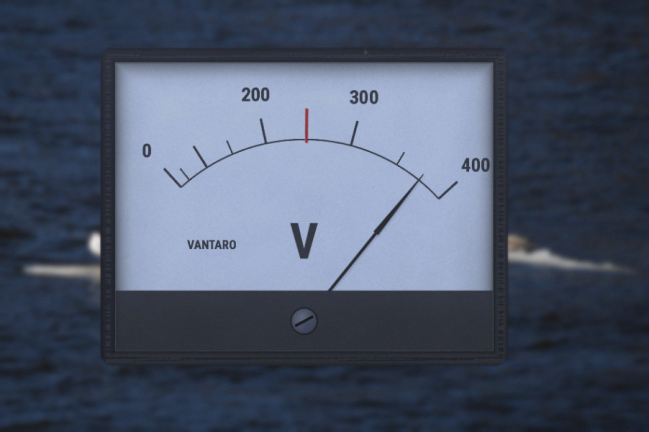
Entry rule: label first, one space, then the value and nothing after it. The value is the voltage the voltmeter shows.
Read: 375 V
